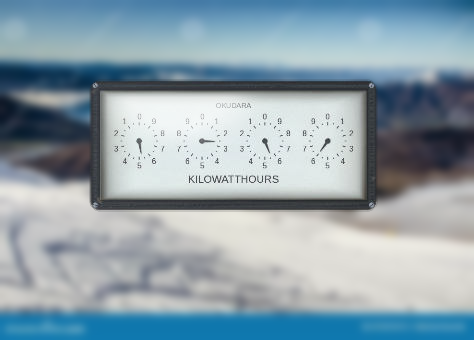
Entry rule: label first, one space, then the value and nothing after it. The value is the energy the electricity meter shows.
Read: 5256 kWh
